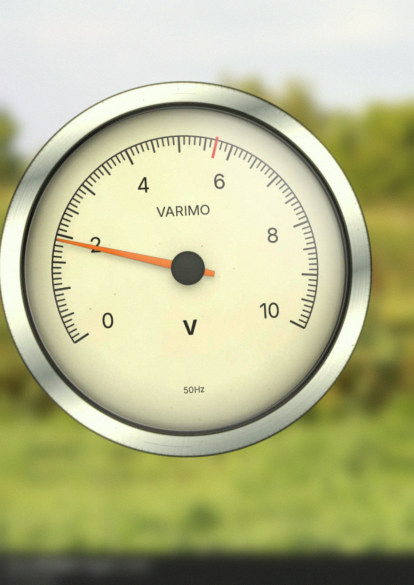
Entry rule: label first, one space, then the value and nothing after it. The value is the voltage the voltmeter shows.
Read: 1.9 V
